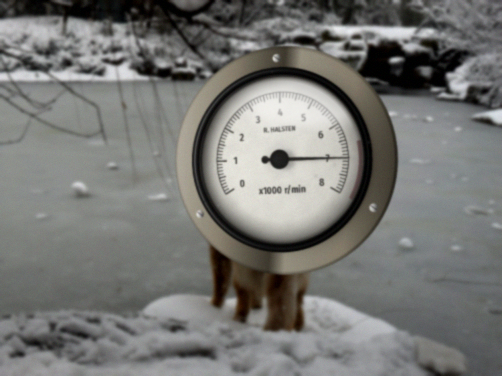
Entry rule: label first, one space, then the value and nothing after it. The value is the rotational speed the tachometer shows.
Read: 7000 rpm
